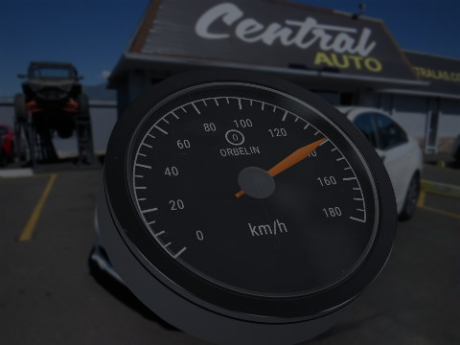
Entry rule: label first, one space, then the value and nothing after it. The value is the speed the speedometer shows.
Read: 140 km/h
